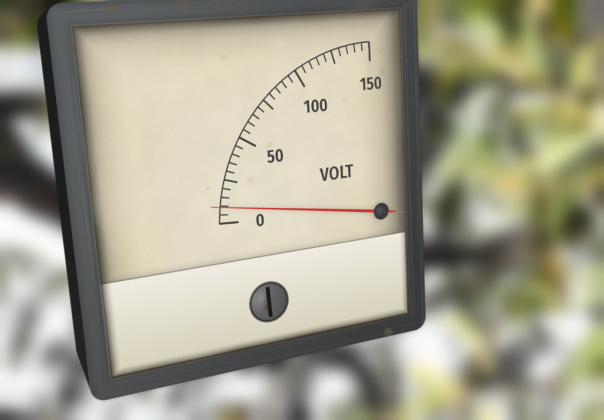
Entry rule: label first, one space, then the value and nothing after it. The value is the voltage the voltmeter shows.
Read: 10 V
